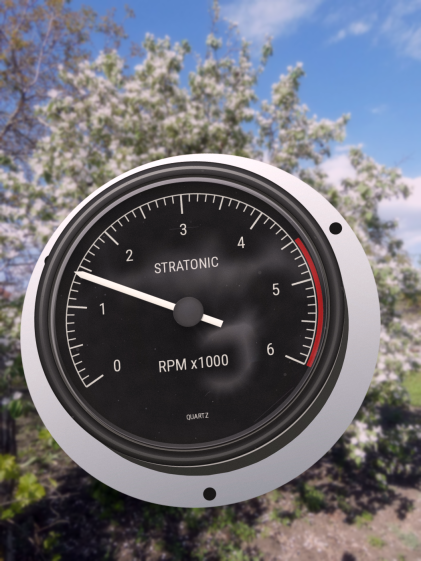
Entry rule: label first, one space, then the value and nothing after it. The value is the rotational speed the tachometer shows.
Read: 1400 rpm
